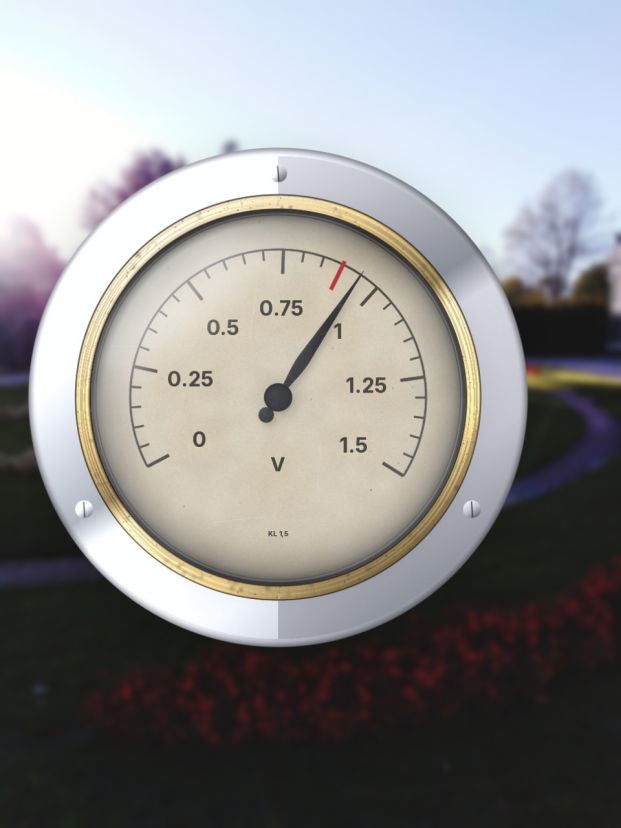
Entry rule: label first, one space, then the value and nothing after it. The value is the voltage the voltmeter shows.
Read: 0.95 V
